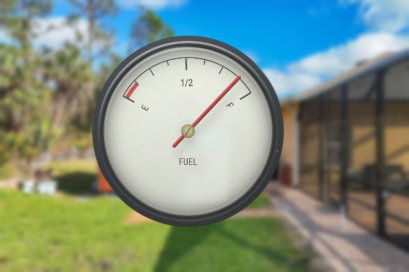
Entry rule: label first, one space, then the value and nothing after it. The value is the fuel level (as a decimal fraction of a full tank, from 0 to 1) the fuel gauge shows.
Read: 0.875
